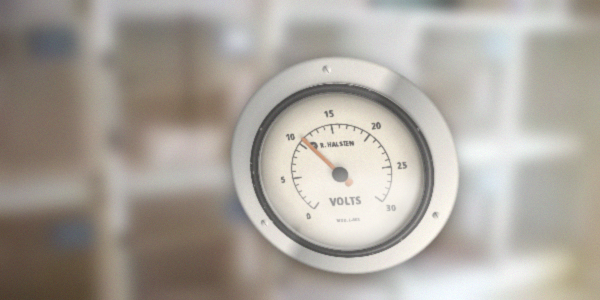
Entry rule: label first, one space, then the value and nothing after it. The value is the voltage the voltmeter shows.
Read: 11 V
